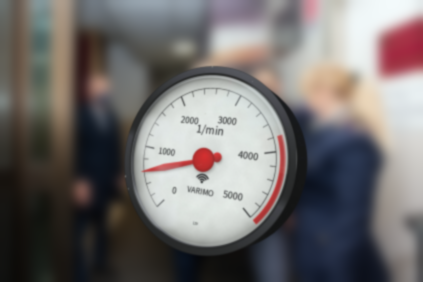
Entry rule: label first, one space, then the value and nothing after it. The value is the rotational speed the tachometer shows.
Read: 600 rpm
